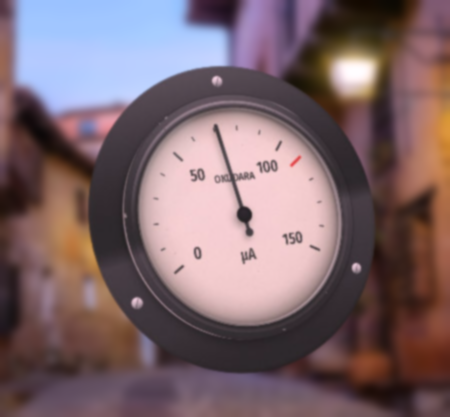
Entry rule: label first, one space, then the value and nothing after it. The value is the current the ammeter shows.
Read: 70 µA
